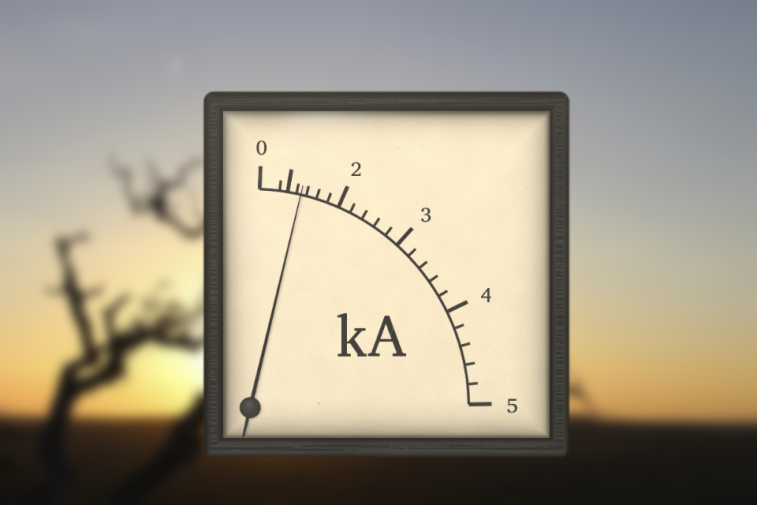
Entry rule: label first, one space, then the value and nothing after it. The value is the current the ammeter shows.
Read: 1.3 kA
